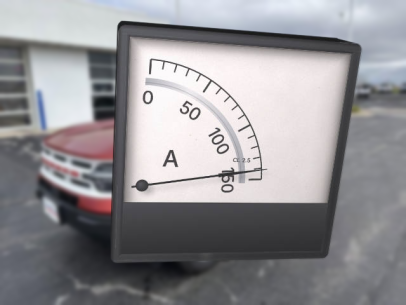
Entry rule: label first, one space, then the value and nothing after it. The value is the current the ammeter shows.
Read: 140 A
